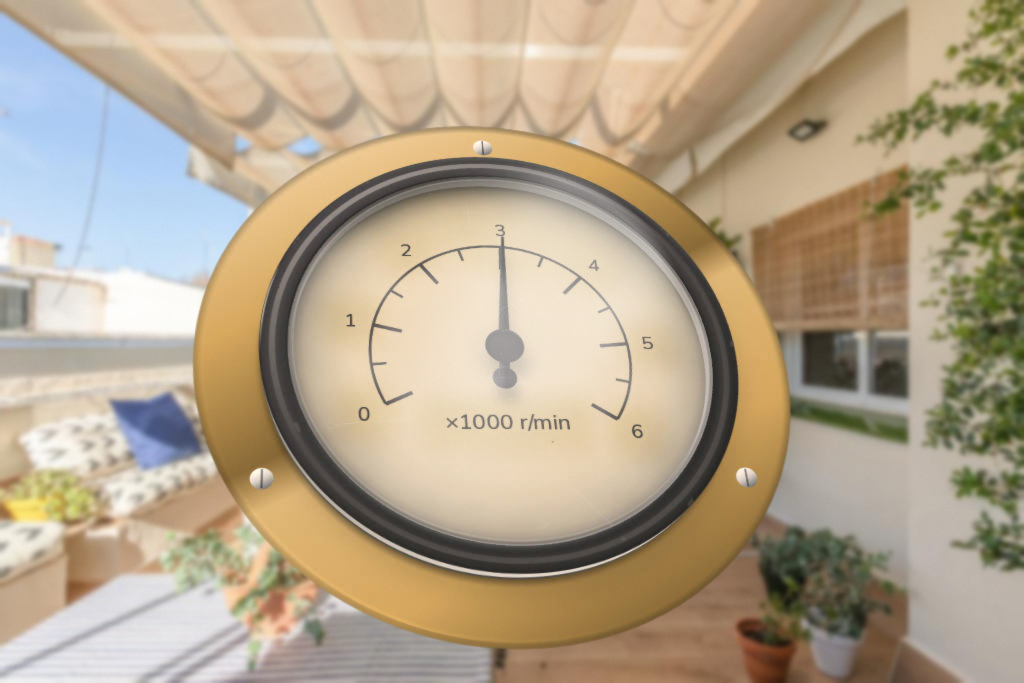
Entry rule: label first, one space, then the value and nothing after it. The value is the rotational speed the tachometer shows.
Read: 3000 rpm
